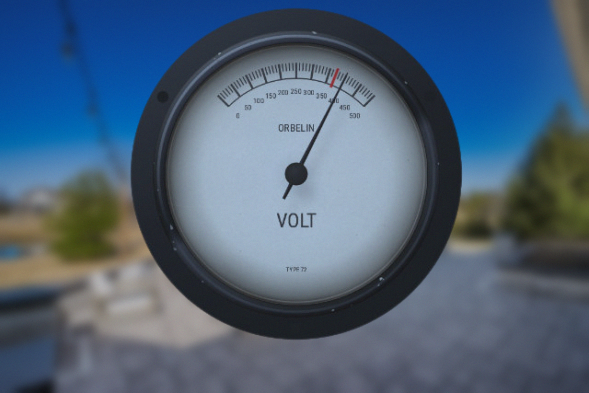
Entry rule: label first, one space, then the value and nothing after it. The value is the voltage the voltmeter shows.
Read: 400 V
